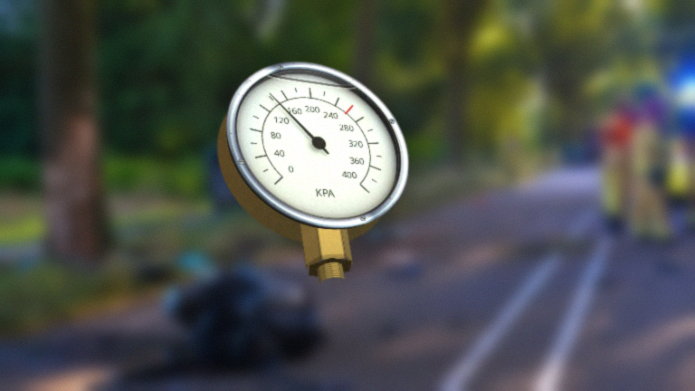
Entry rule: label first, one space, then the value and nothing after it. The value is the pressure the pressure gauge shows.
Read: 140 kPa
